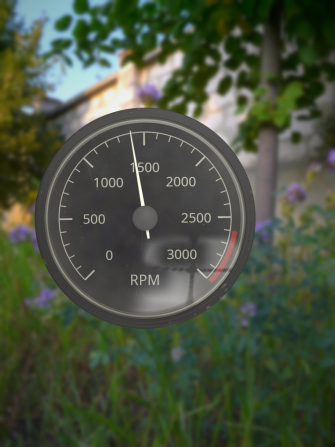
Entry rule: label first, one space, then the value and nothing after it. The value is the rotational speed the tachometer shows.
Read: 1400 rpm
